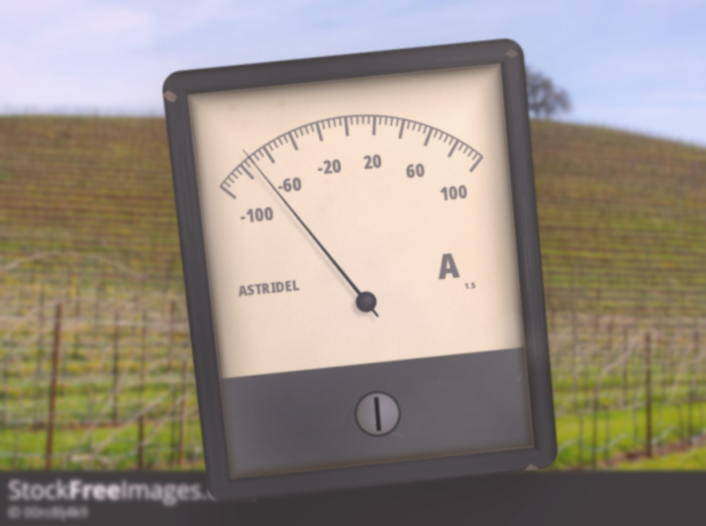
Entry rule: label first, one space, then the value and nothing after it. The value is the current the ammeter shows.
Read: -72 A
